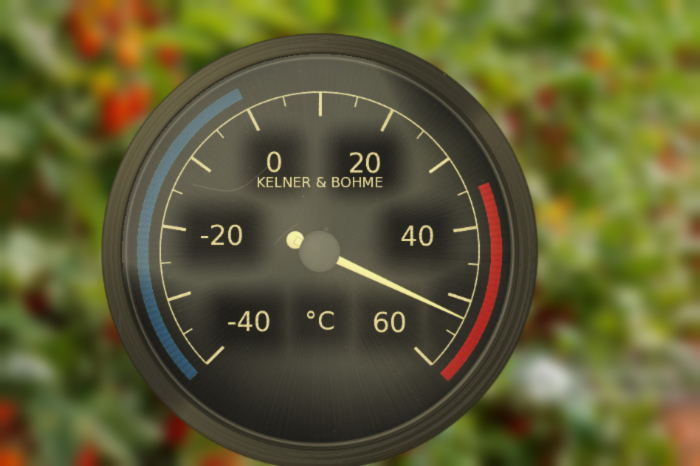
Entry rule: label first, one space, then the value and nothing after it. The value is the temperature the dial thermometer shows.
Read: 52.5 °C
